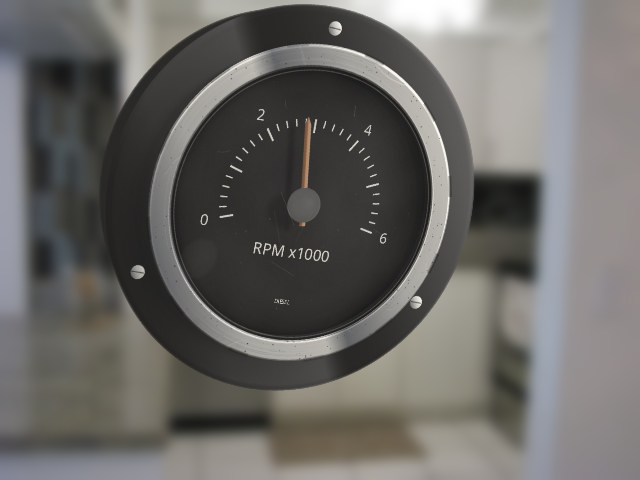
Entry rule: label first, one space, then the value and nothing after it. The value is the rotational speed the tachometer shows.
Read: 2800 rpm
